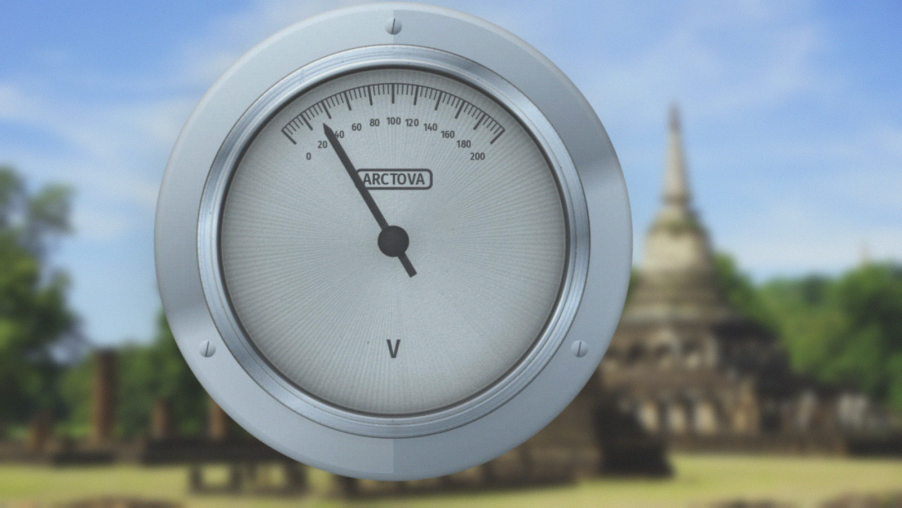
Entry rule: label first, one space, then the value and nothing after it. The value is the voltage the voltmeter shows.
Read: 32 V
